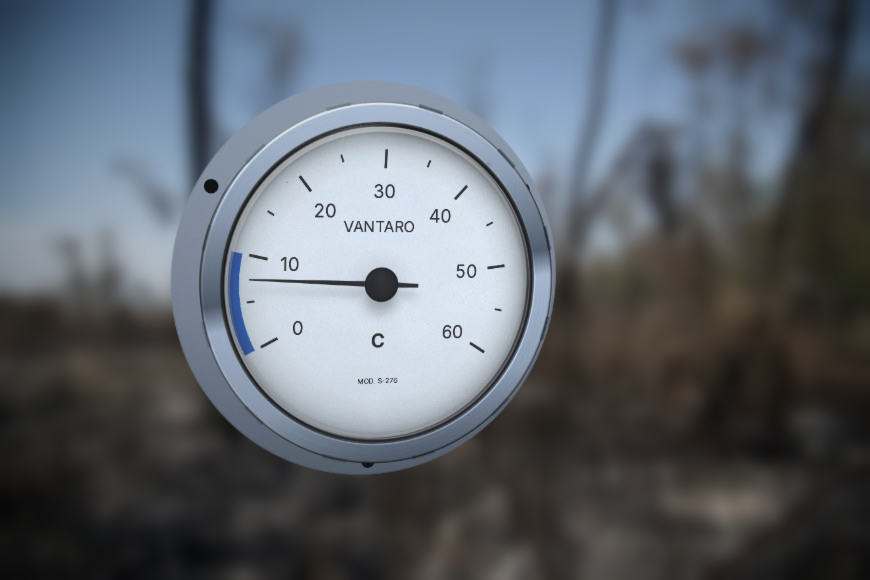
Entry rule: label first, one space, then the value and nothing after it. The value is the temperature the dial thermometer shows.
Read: 7.5 °C
